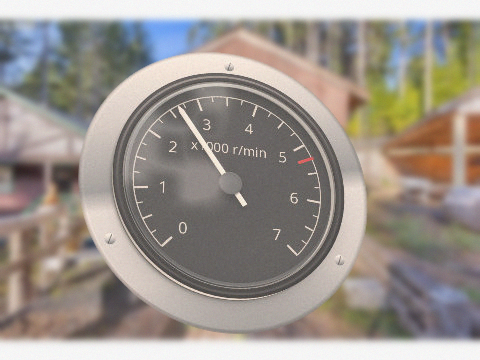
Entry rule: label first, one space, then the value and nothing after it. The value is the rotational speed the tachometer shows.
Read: 2625 rpm
